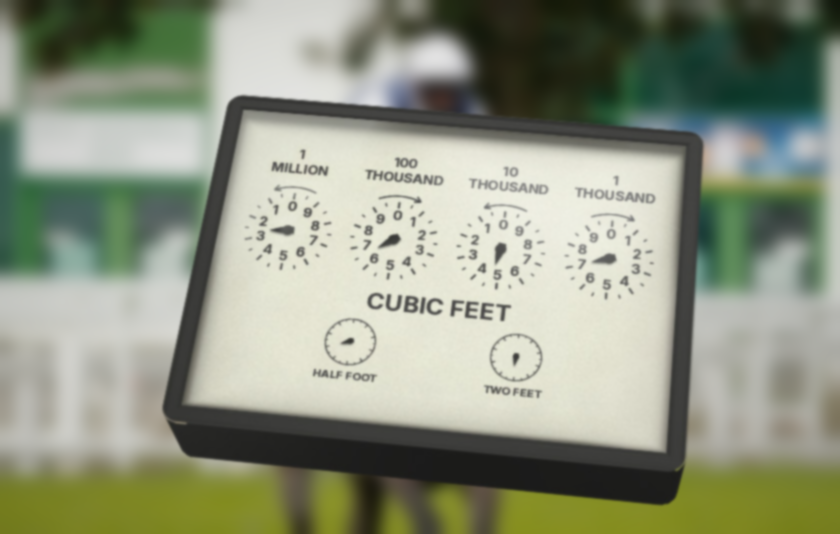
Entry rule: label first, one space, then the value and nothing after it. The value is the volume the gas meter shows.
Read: 264700 ft³
